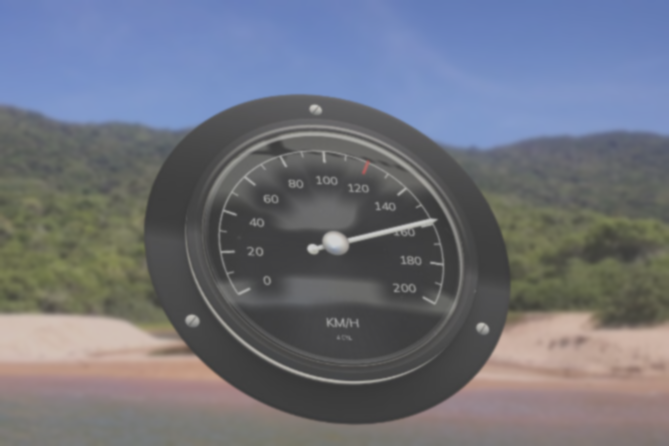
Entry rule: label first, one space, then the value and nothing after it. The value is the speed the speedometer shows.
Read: 160 km/h
